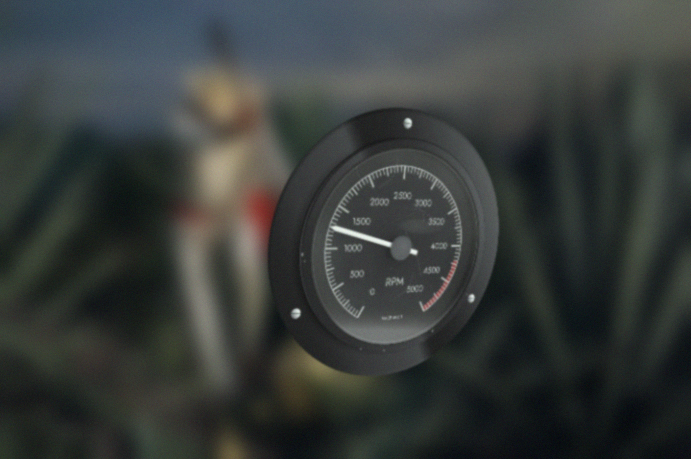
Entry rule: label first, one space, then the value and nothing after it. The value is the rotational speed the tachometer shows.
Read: 1250 rpm
